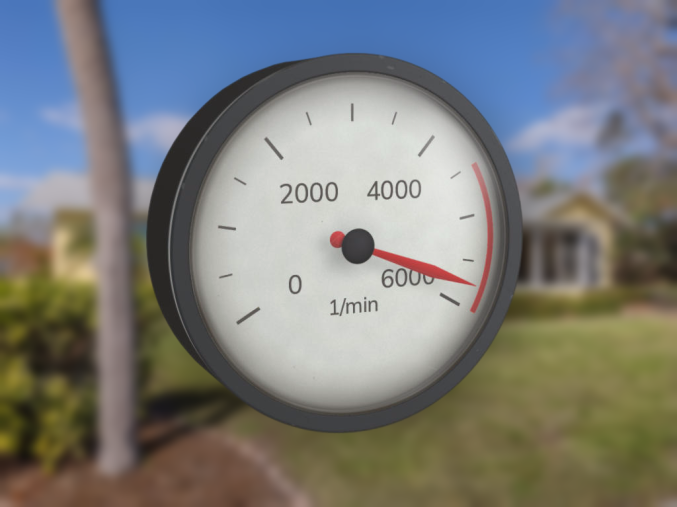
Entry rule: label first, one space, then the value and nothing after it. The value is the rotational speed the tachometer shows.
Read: 5750 rpm
